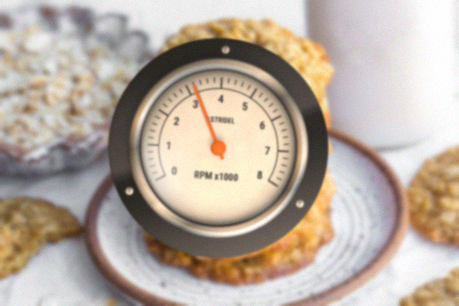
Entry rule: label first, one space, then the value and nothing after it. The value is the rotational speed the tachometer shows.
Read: 3200 rpm
